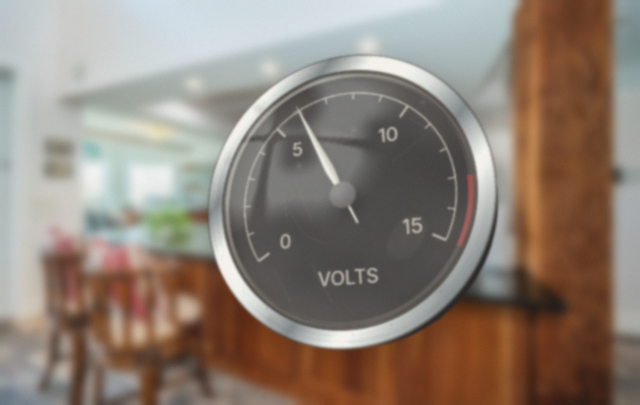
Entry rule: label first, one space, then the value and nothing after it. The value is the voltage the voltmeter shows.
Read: 6 V
